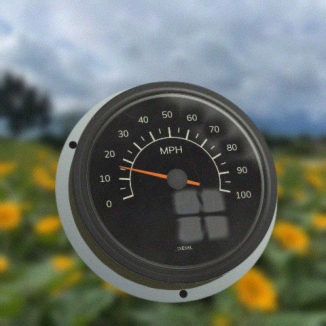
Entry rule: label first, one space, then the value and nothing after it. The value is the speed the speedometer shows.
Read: 15 mph
